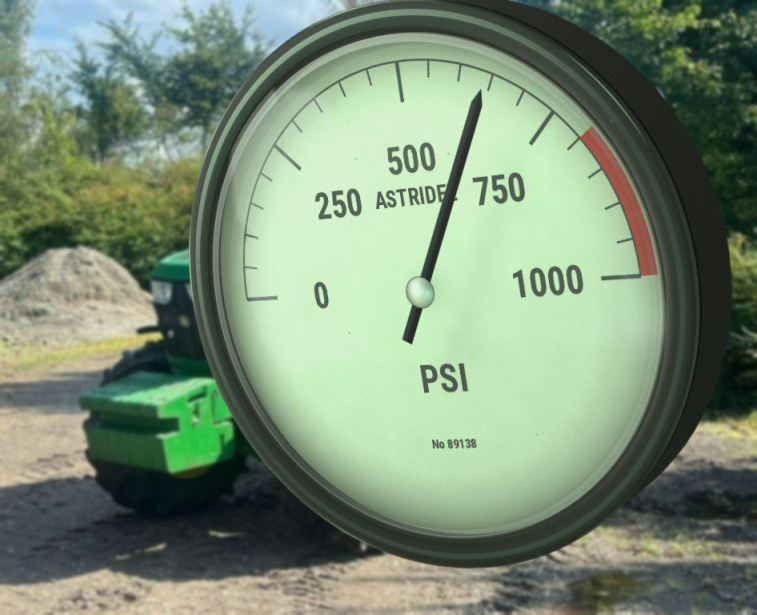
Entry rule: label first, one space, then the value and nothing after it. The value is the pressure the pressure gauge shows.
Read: 650 psi
